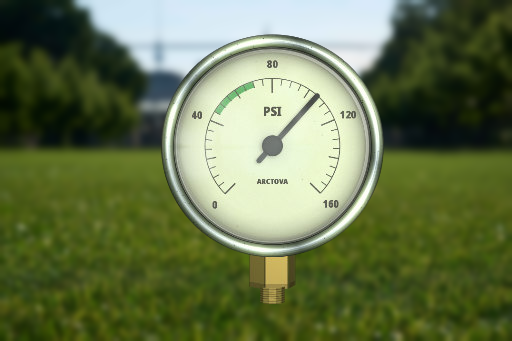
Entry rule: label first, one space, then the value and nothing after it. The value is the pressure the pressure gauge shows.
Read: 105 psi
